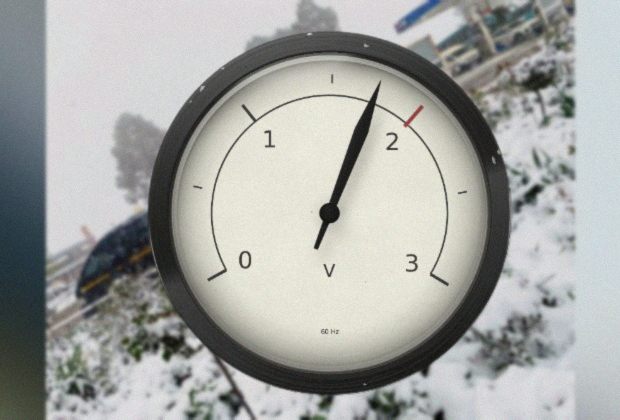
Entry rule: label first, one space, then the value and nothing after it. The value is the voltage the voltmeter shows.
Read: 1.75 V
